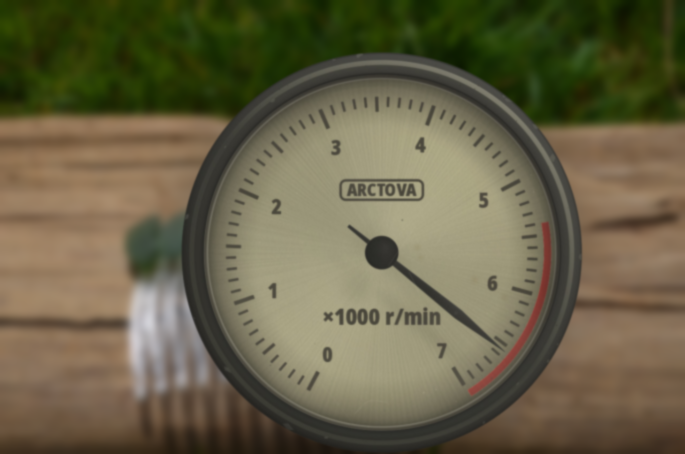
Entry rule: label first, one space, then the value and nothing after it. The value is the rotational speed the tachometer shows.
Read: 6550 rpm
